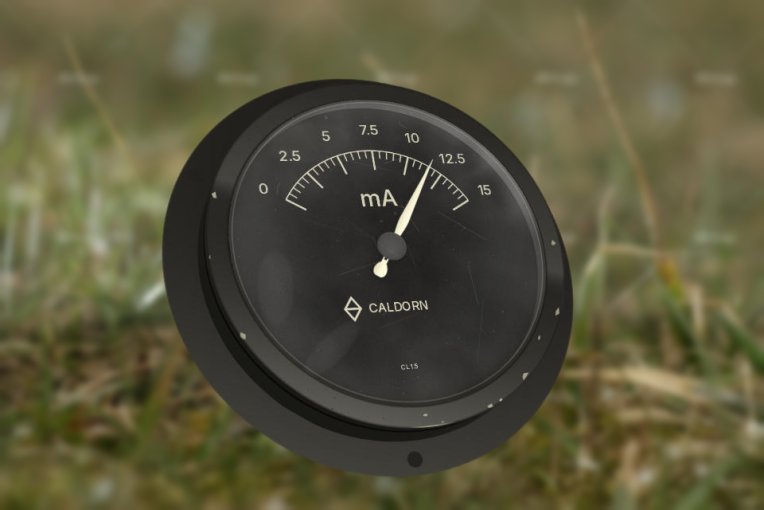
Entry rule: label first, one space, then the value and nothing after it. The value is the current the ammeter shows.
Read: 11.5 mA
